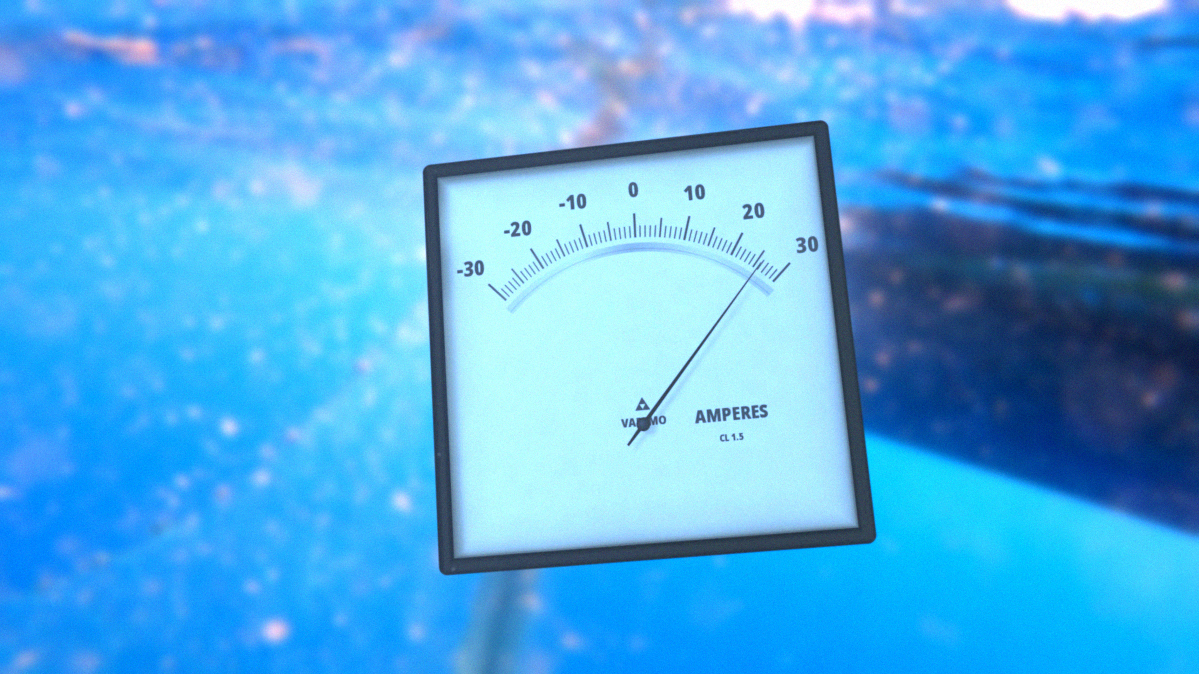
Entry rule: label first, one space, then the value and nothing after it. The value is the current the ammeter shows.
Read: 26 A
